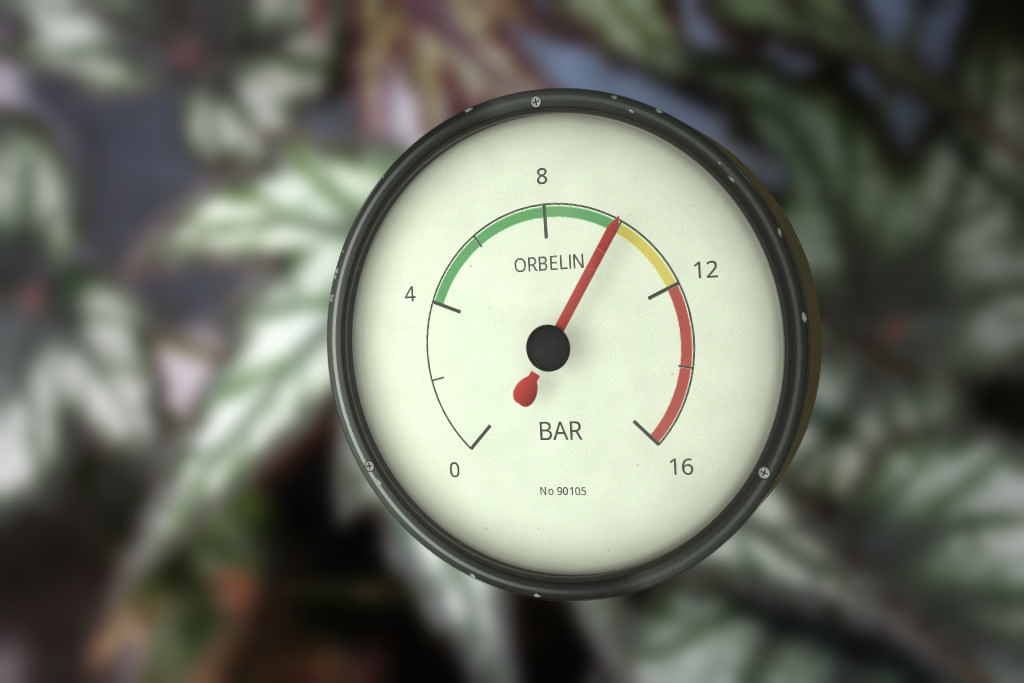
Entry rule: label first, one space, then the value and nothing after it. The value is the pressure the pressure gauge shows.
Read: 10 bar
